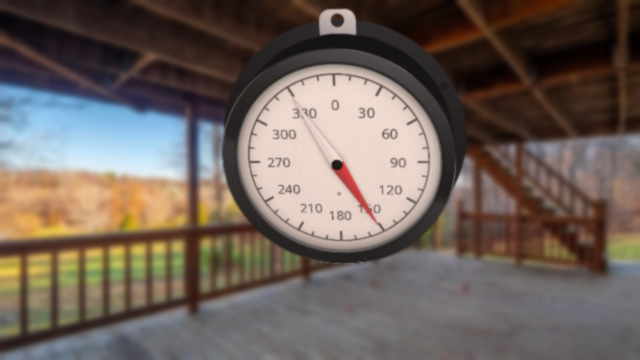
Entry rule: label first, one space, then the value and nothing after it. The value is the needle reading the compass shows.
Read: 150 °
